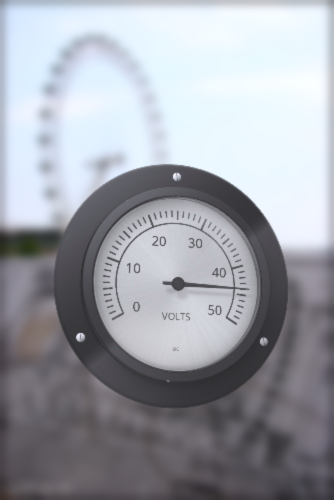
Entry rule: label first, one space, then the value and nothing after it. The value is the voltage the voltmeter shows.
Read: 44 V
